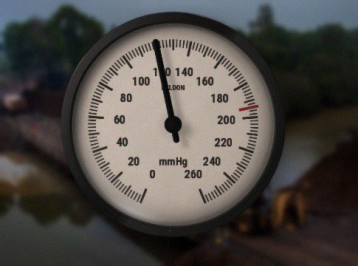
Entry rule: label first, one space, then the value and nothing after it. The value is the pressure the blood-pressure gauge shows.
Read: 120 mmHg
